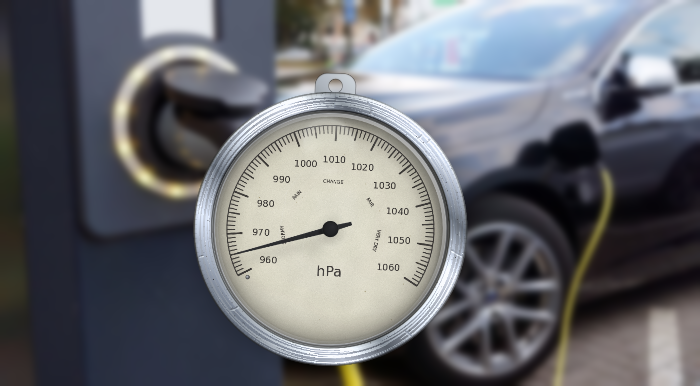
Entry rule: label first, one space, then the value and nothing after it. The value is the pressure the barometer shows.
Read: 965 hPa
